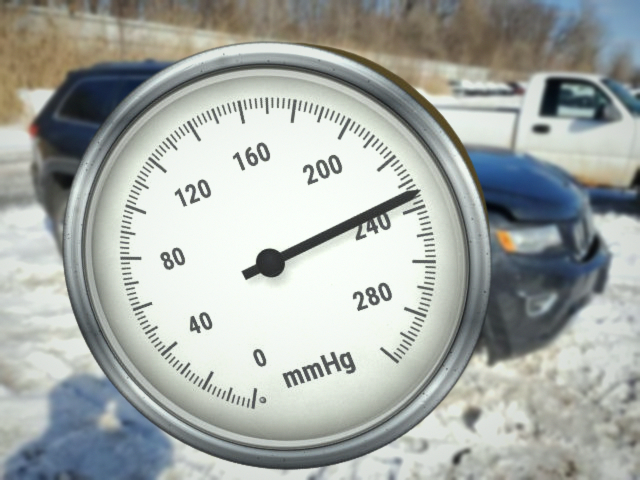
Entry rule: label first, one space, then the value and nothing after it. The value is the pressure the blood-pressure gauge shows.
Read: 234 mmHg
